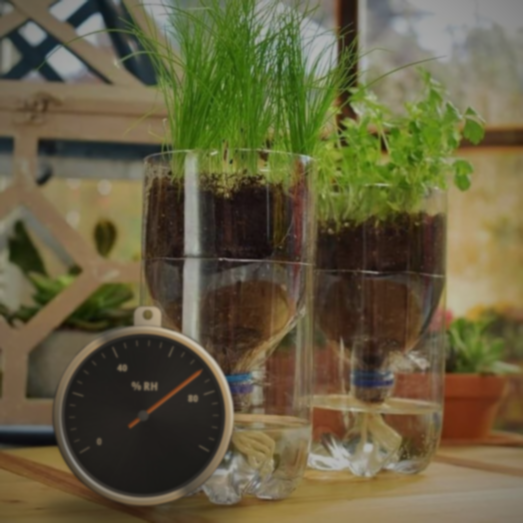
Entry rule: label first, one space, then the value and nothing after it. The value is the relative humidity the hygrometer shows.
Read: 72 %
